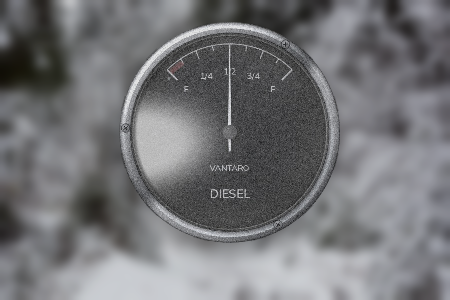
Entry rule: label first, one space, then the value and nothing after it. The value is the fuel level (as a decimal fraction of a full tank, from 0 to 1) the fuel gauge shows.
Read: 0.5
